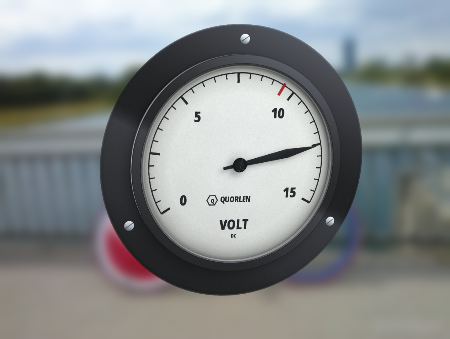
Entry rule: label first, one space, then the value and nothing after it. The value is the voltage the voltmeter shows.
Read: 12.5 V
